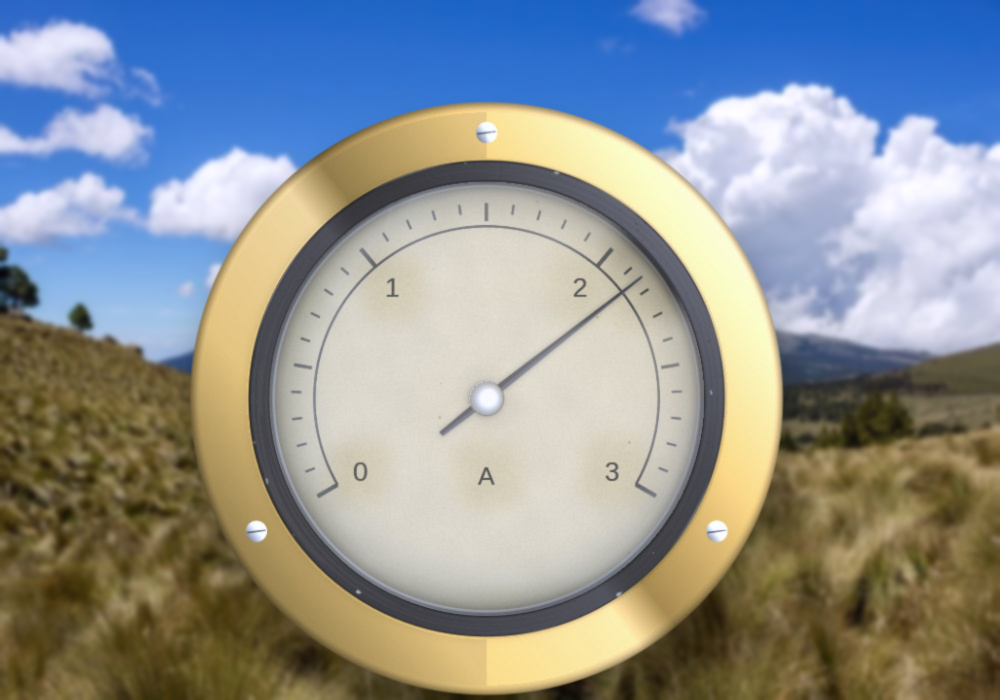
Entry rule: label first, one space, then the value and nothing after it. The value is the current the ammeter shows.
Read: 2.15 A
